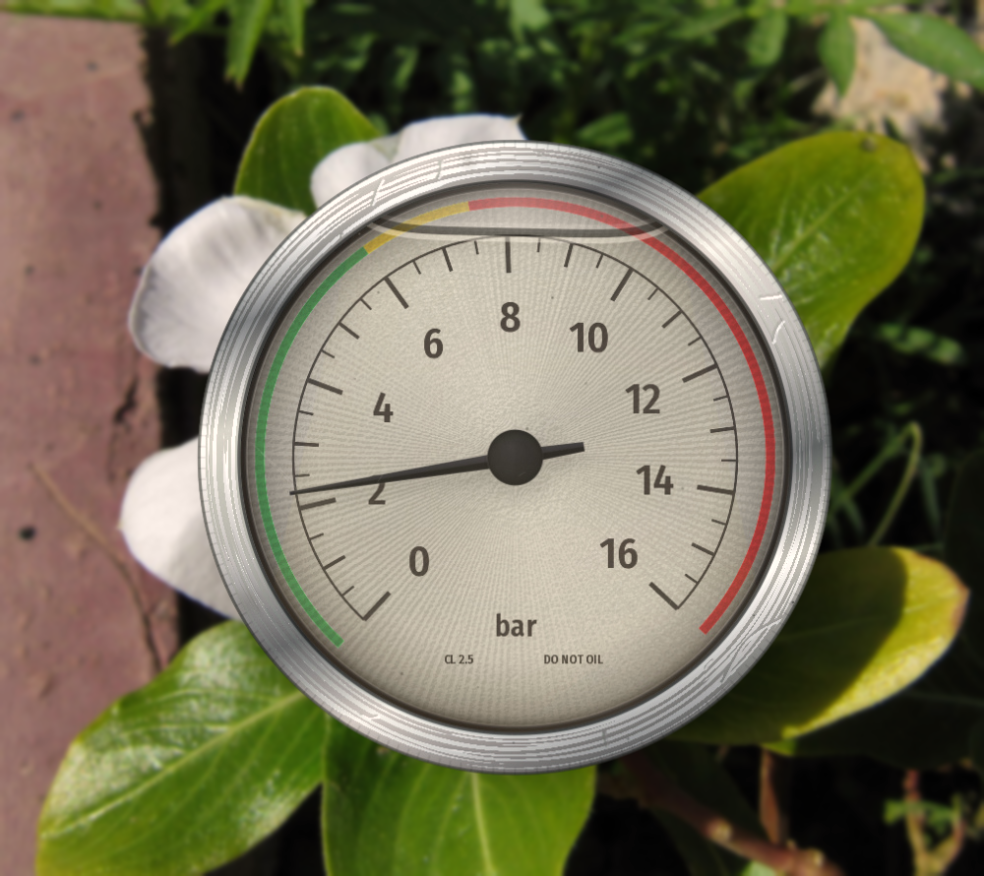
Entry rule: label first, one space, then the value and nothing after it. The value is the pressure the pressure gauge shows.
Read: 2.25 bar
